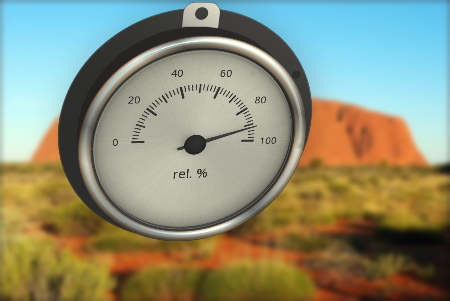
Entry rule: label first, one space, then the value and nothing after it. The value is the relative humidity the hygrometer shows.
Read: 90 %
